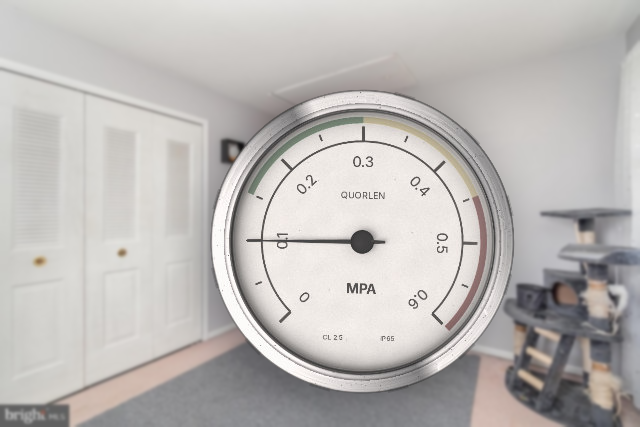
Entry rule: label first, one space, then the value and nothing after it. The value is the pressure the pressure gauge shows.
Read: 0.1 MPa
